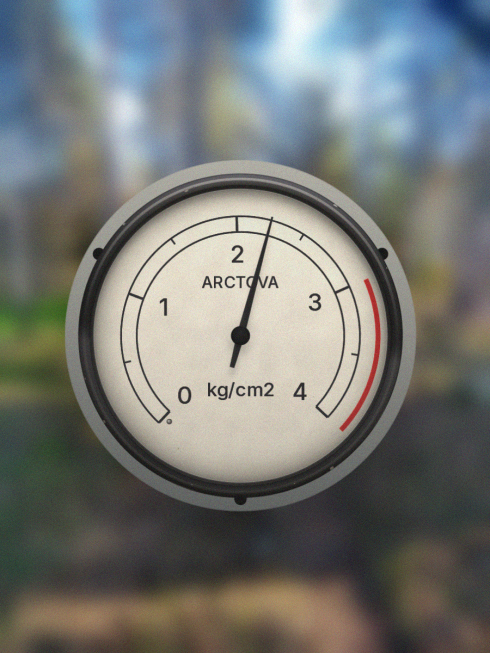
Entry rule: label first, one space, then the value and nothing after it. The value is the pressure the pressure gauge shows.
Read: 2.25 kg/cm²
